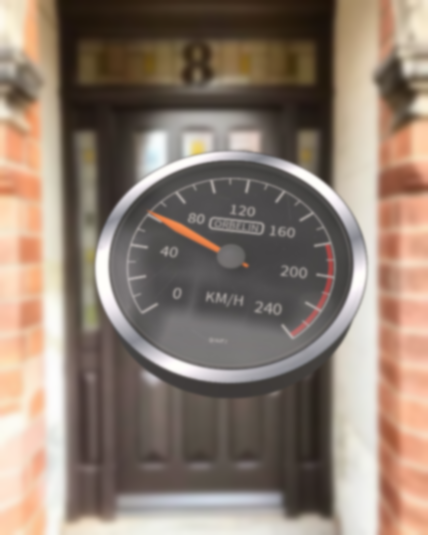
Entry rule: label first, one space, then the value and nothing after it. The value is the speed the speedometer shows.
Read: 60 km/h
